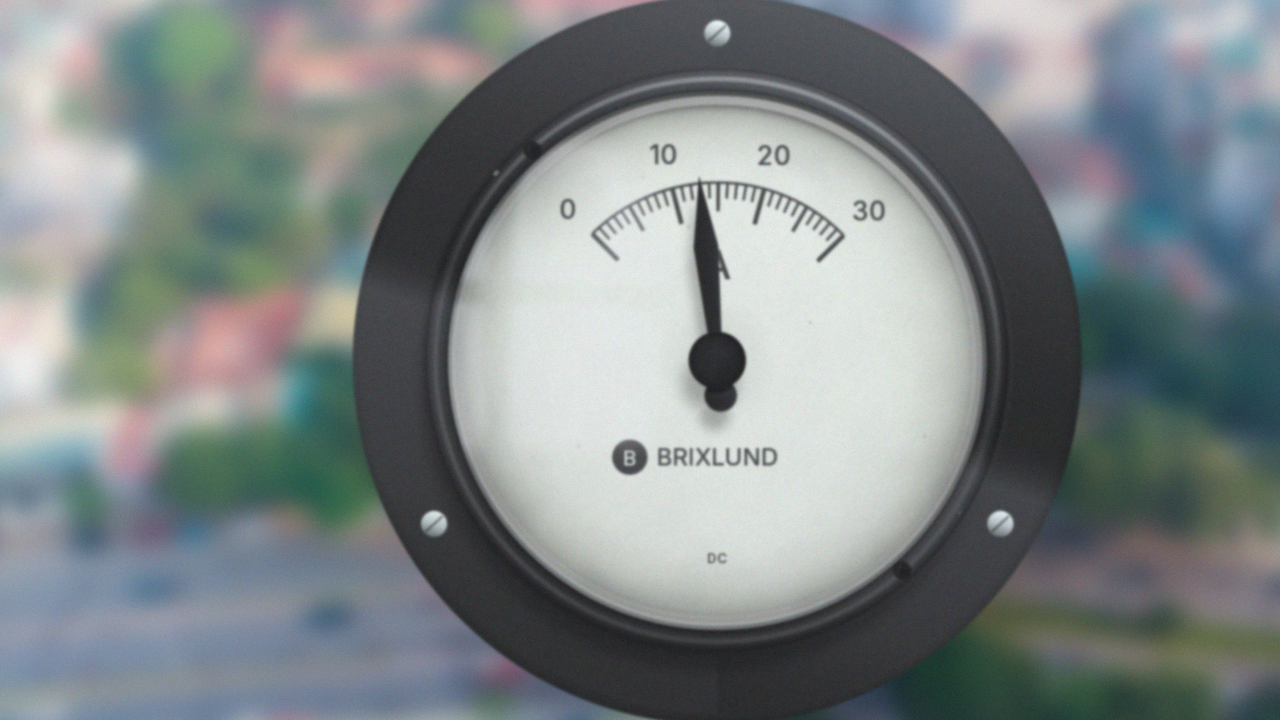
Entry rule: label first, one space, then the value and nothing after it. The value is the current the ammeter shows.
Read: 13 A
